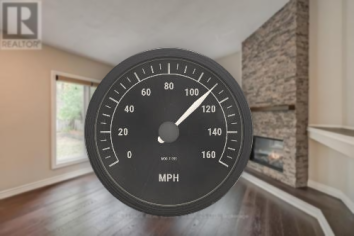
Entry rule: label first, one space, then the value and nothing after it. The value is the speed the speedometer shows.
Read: 110 mph
